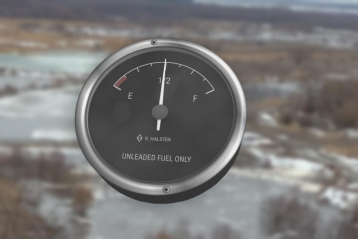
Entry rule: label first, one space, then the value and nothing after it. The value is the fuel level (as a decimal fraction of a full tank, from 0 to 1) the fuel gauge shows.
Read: 0.5
